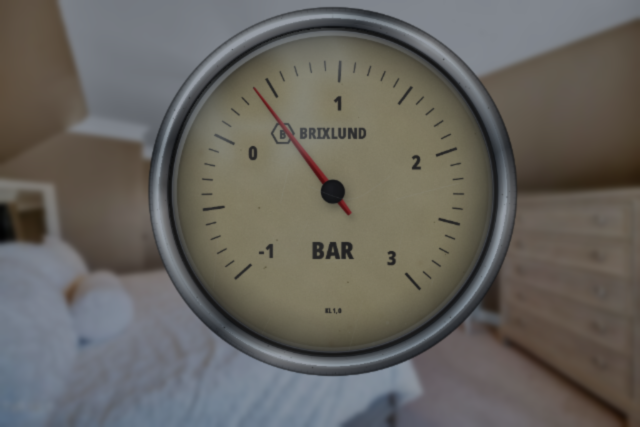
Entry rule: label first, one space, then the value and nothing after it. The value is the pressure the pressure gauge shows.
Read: 0.4 bar
